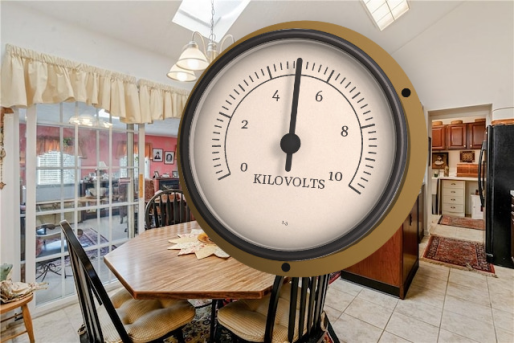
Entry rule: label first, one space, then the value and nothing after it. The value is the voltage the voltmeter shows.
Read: 5 kV
